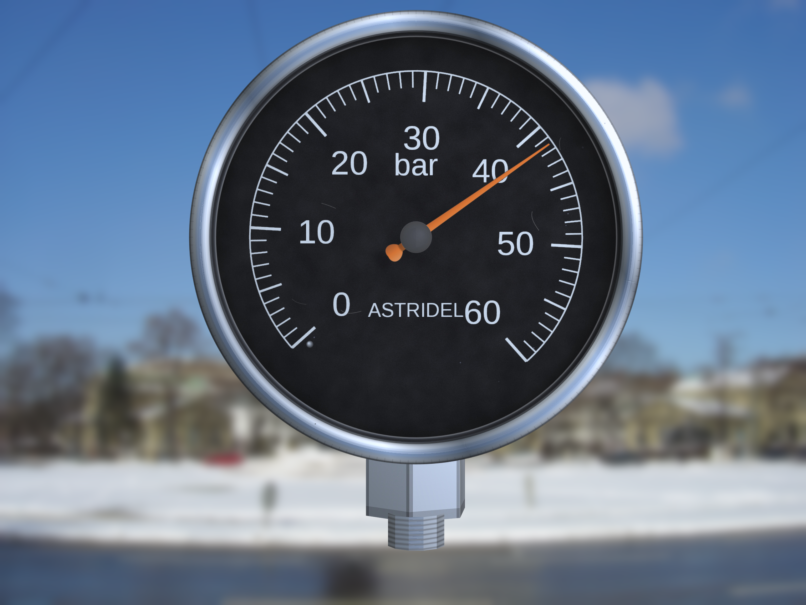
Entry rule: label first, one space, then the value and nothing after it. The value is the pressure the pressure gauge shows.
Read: 41.5 bar
